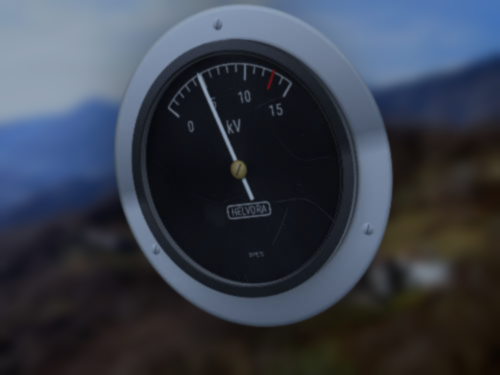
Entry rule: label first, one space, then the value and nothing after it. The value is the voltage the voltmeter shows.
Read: 5 kV
